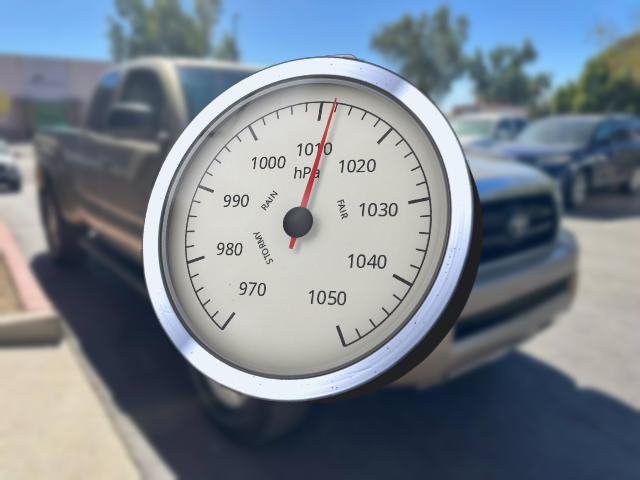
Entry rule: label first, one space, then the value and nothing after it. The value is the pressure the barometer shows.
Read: 1012 hPa
